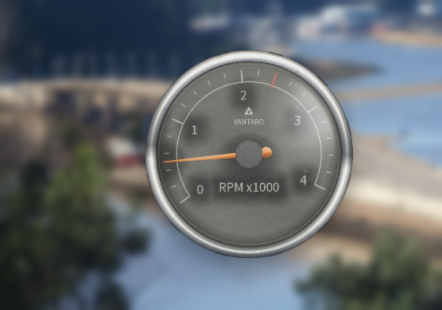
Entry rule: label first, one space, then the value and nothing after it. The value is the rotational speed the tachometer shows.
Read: 500 rpm
